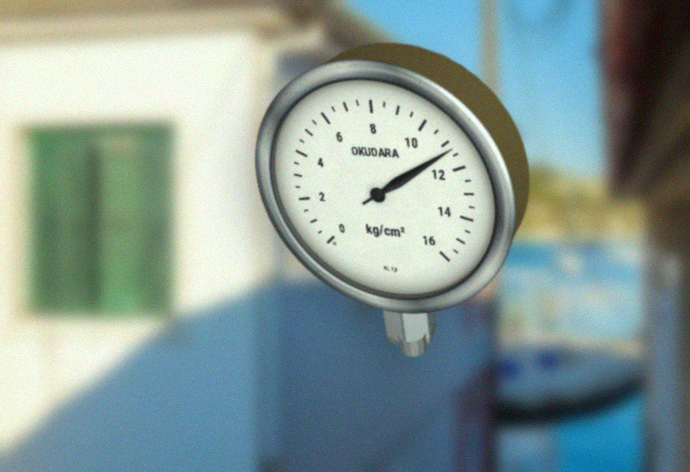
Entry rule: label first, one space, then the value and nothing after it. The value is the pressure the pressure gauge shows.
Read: 11.25 kg/cm²
